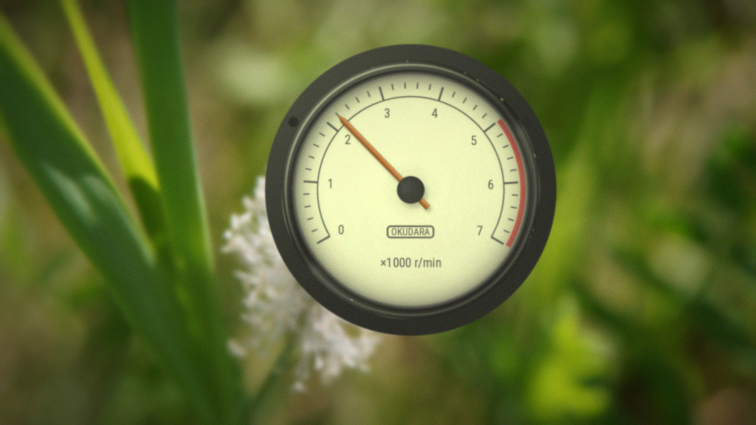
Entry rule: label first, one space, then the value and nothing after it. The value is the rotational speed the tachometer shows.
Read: 2200 rpm
